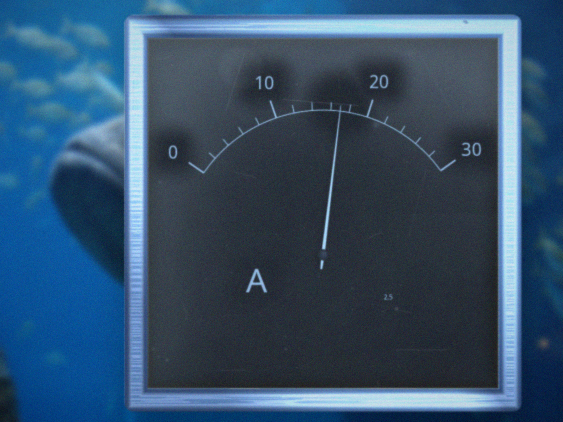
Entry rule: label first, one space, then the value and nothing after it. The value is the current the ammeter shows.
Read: 17 A
